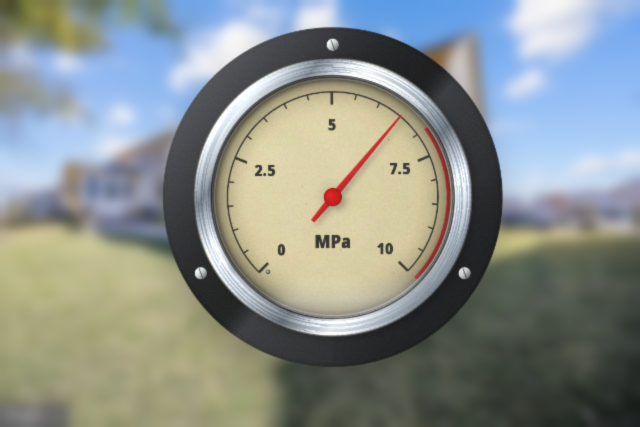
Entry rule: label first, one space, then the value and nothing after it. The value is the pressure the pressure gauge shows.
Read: 6.5 MPa
